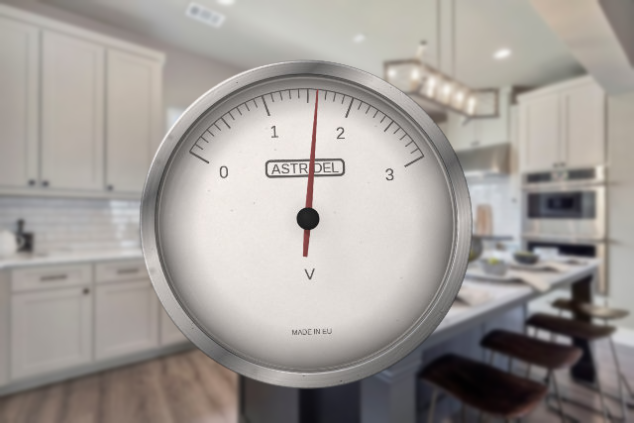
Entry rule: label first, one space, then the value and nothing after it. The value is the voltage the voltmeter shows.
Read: 1.6 V
